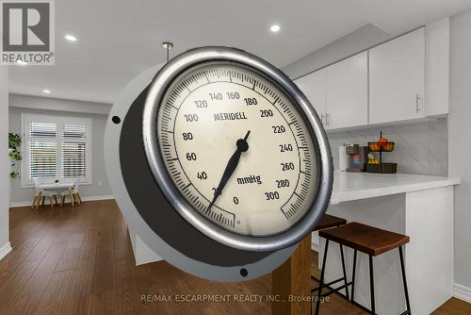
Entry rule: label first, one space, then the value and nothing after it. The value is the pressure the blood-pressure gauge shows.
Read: 20 mmHg
